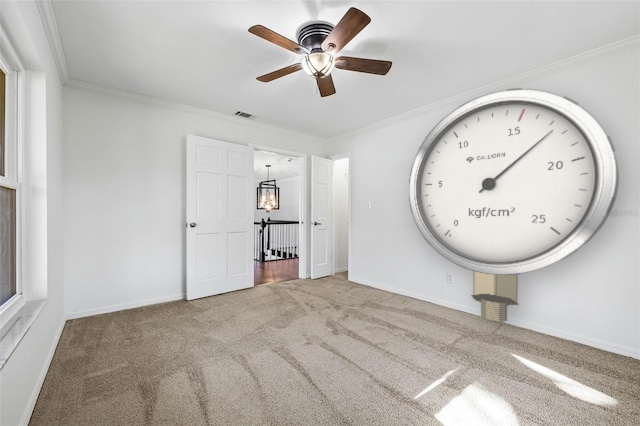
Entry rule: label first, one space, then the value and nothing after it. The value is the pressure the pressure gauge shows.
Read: 17.5 kg/cm²
